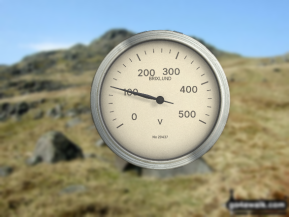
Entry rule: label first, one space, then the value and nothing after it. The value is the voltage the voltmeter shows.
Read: 100 V
